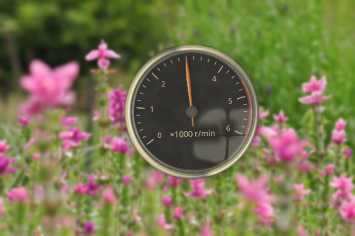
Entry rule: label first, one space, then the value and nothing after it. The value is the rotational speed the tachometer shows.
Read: 3000 rpm
